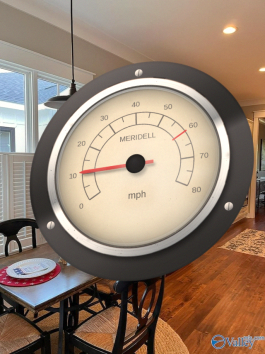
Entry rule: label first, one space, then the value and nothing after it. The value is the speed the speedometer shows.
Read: 10 mph
